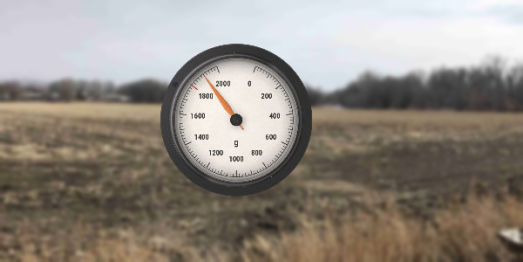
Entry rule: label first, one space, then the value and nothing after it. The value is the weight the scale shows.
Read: 1900 g
